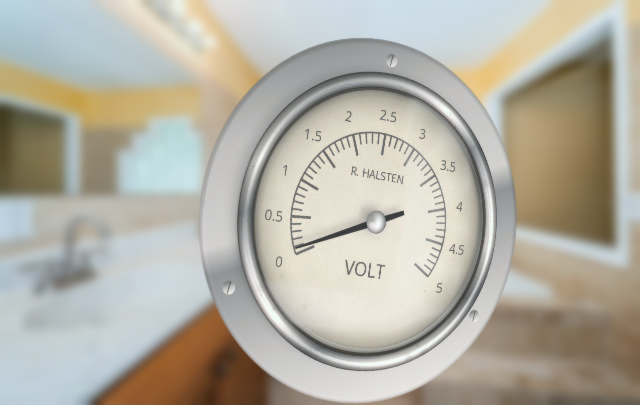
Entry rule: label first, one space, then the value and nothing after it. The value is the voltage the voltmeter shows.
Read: 0.1 V
